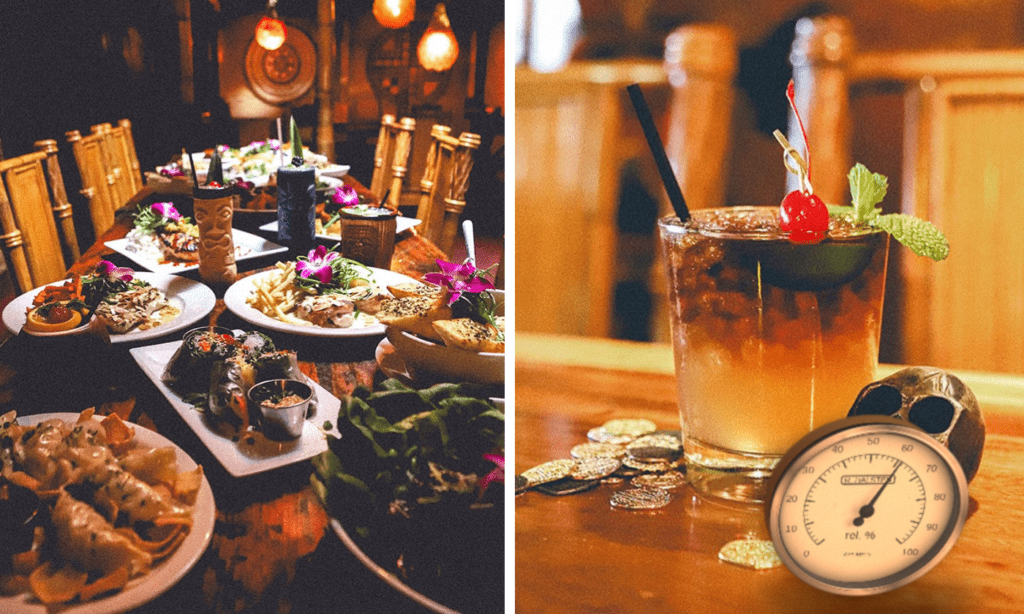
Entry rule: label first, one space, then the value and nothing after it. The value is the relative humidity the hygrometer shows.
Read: 60 %
